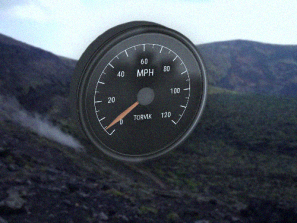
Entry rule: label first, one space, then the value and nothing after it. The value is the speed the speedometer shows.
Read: 5 mph
